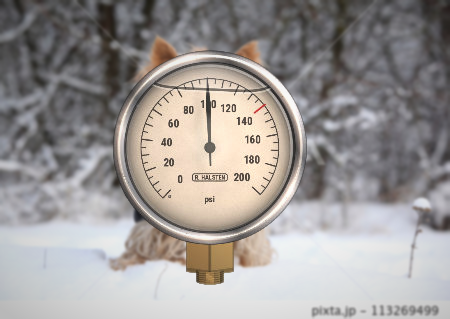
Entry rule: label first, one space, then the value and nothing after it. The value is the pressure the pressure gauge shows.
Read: 100 psi
